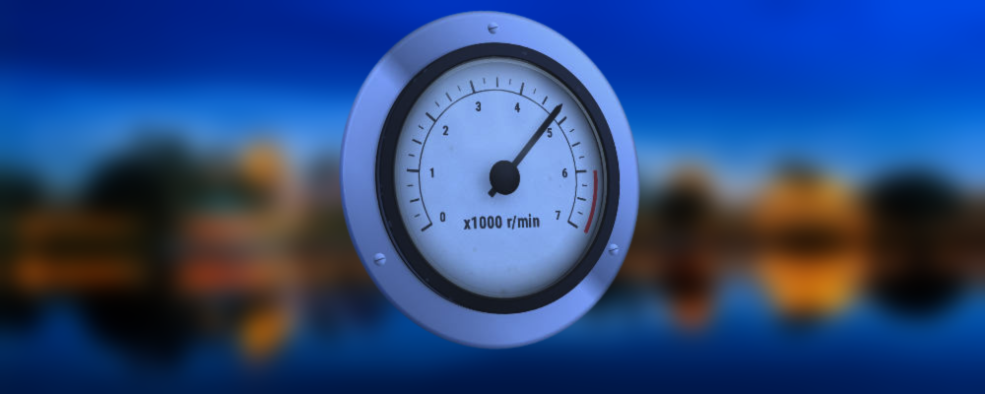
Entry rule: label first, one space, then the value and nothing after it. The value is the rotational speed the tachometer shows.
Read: 4750 rpm
